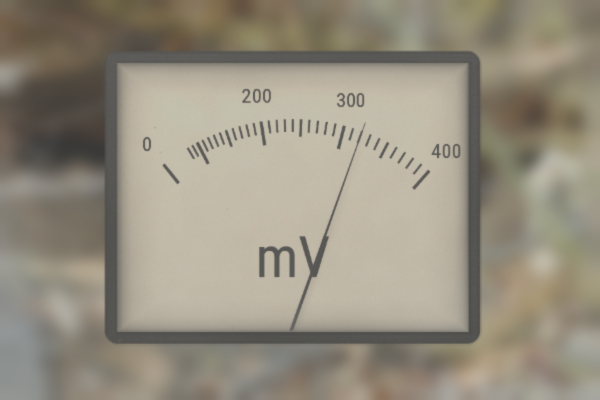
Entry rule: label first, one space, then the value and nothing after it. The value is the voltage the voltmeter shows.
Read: 320 mV
